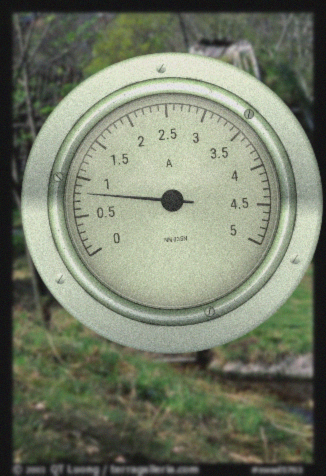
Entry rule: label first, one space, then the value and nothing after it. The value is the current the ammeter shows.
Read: 0.8 A
